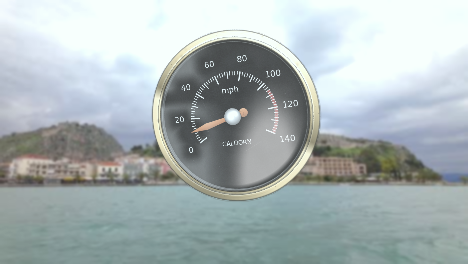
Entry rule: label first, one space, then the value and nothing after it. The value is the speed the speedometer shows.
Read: 10 mph
